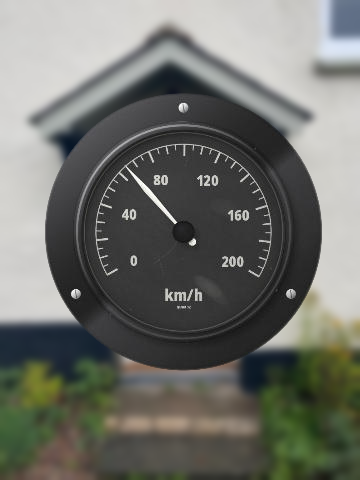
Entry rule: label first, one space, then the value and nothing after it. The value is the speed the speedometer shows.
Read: 65 km/h
